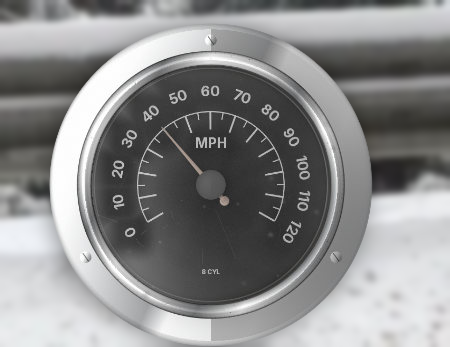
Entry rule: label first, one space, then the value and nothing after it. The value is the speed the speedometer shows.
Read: 40 mph
